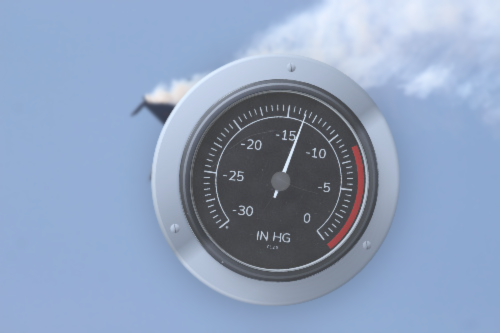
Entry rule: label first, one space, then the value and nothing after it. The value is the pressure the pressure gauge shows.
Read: -13.5 inHg
